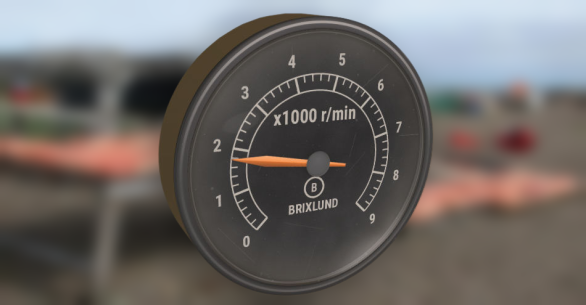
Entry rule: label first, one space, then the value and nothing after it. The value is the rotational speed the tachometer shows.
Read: 1800 rpm
